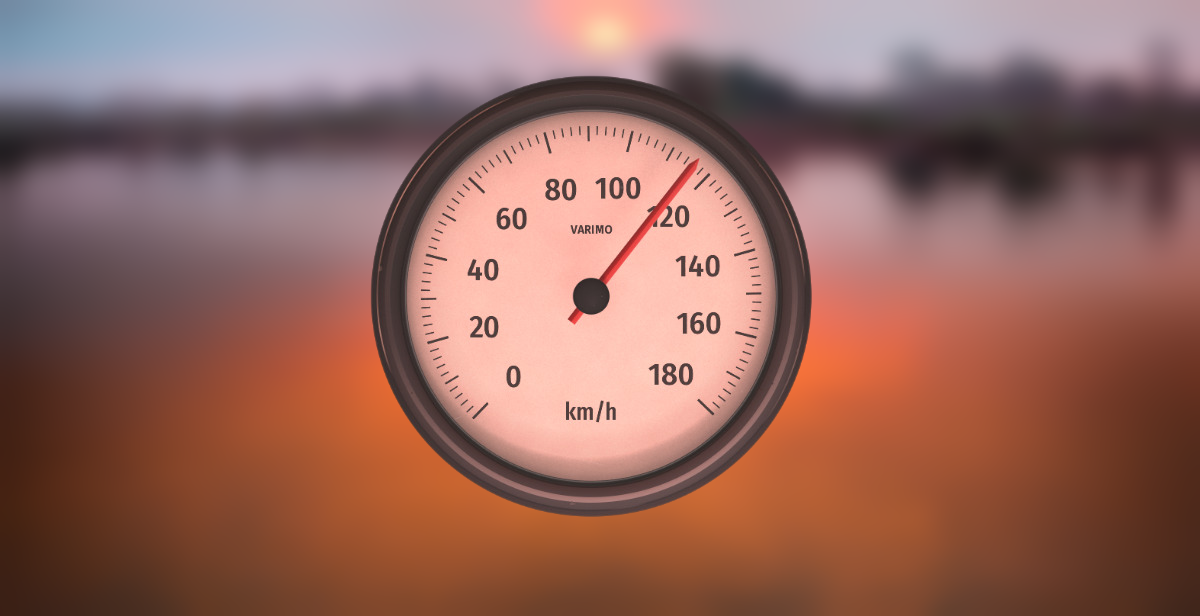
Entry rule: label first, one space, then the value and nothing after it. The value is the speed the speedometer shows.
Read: 116 km/h
